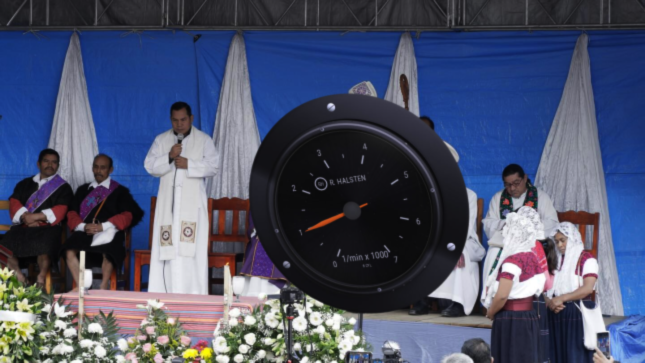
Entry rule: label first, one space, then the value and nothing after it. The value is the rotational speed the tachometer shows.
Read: 1000 rpm
